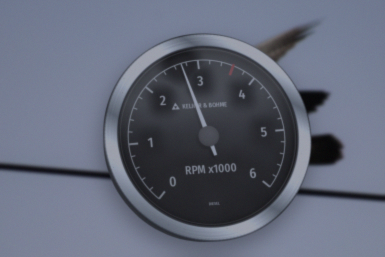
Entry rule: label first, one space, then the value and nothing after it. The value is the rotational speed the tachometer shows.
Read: 2700 rpm
